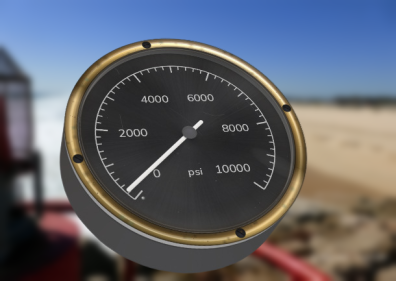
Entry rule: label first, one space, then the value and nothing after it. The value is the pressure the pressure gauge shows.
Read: 200 psi
